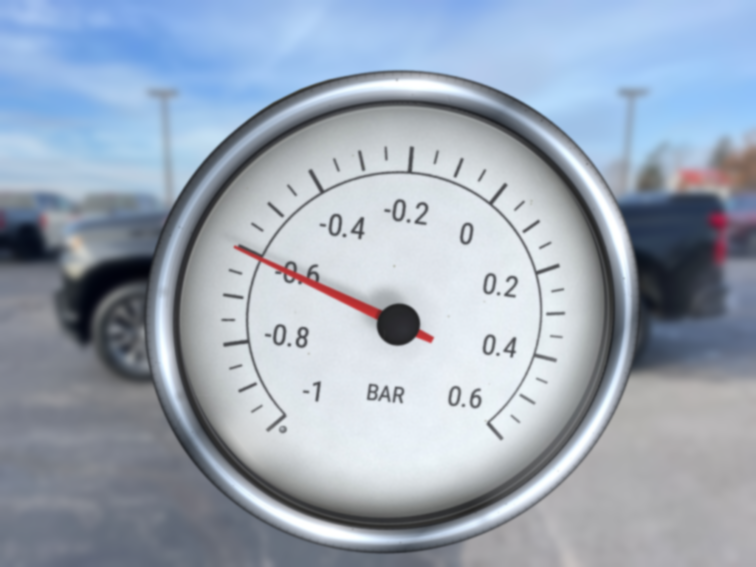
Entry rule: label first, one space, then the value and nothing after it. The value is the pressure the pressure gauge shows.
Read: -0.6 bar
